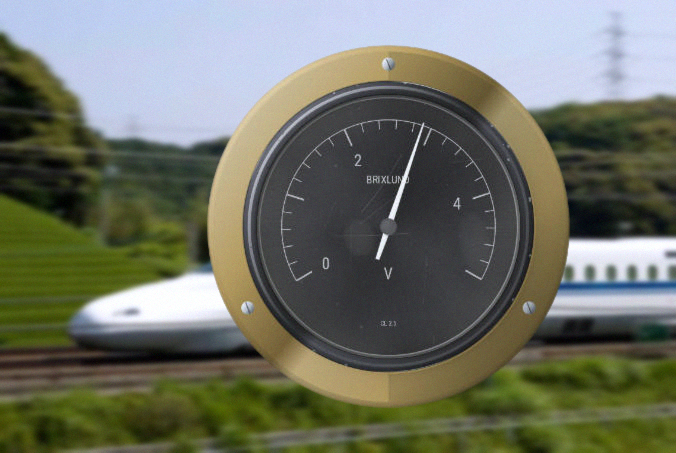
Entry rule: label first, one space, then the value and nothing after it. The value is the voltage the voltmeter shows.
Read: 2.9 V
